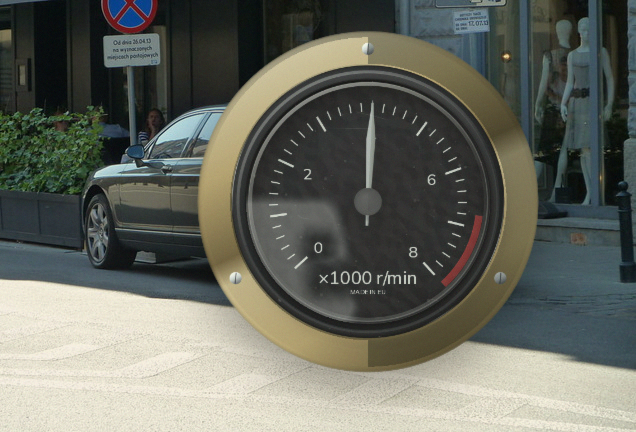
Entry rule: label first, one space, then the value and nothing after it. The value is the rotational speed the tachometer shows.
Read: 4000 rpm
